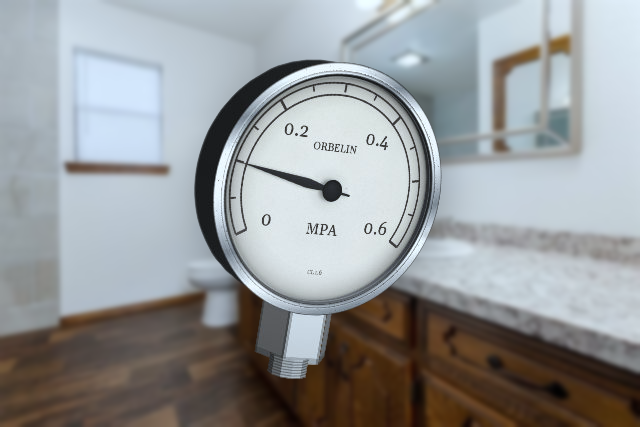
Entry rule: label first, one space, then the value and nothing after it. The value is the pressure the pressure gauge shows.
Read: 0.1 MPa
